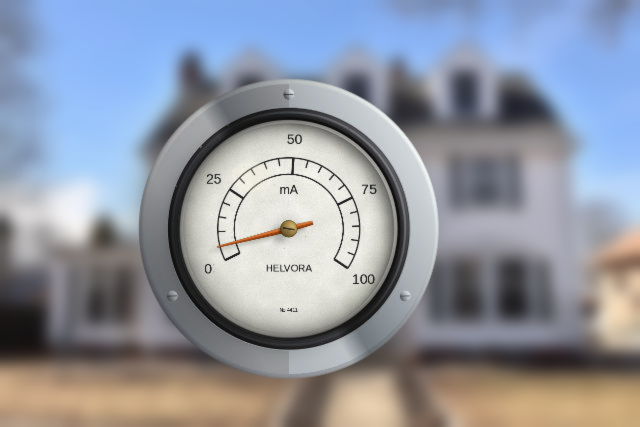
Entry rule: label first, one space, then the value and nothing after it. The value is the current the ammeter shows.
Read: 5 mA
